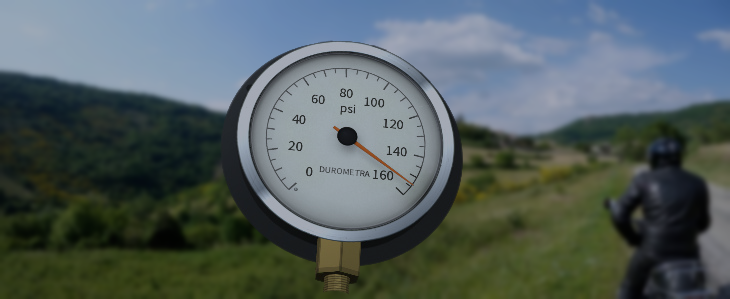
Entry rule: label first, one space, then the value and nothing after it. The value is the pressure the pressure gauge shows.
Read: 155 psi
